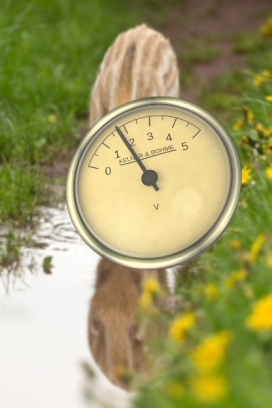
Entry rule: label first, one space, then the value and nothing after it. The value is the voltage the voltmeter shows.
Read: 1.75 V
